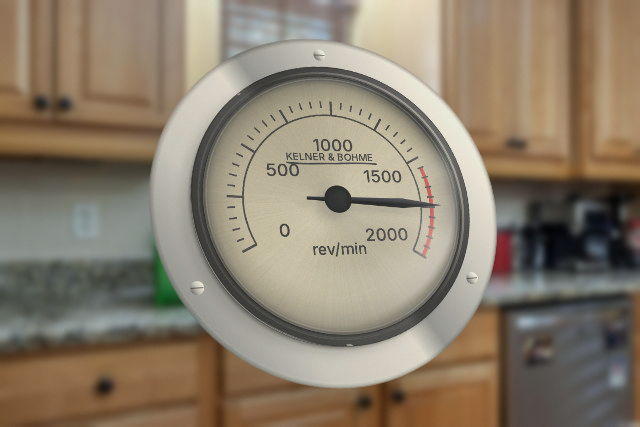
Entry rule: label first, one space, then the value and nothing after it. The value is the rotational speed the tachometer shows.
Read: 1750 rpm
